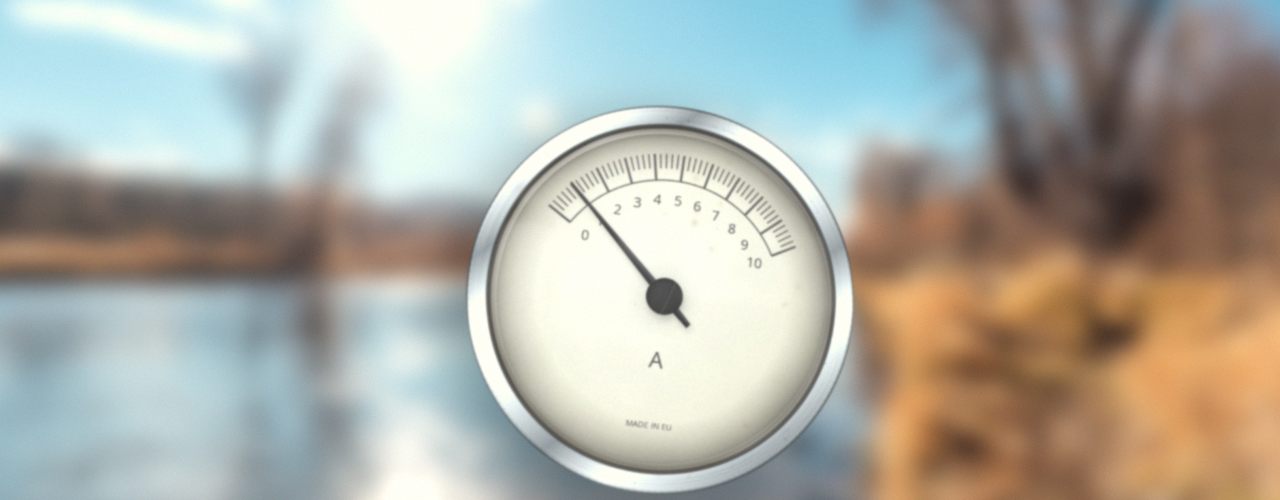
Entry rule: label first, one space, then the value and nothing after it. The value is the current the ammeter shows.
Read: 1 A
